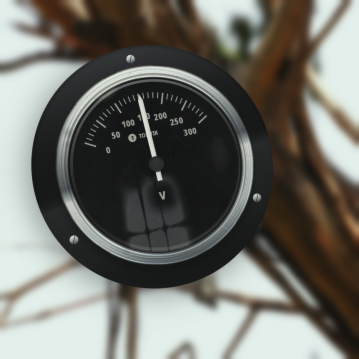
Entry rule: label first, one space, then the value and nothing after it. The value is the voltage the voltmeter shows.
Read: 150 V
